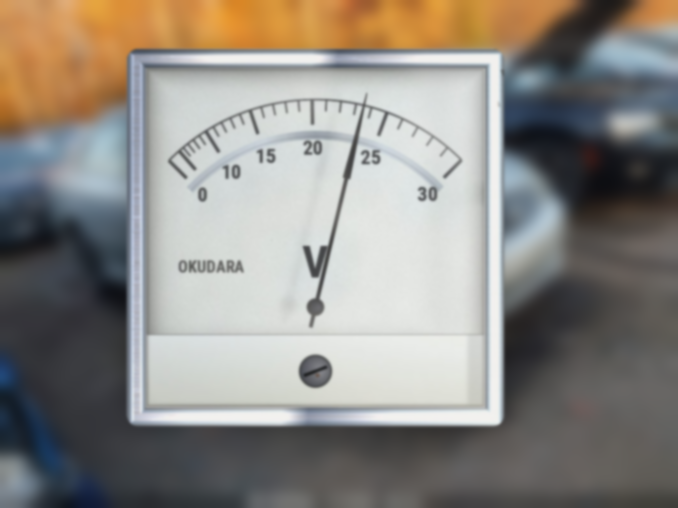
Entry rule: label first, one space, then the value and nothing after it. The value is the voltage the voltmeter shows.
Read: 23.5 V
